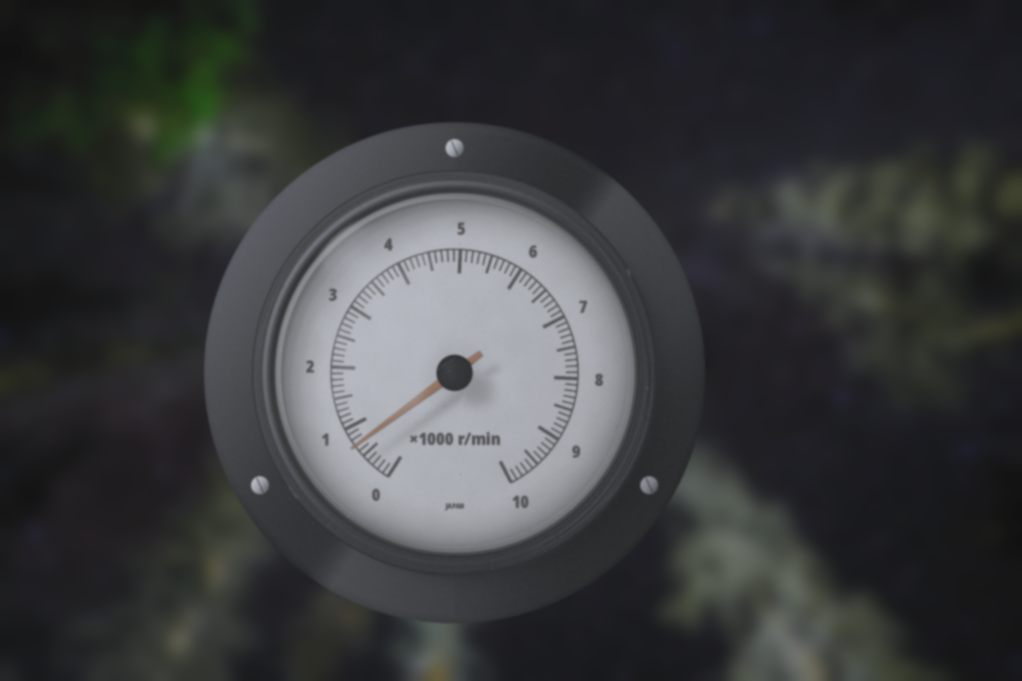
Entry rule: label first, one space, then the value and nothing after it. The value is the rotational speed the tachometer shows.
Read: 700 rpm
